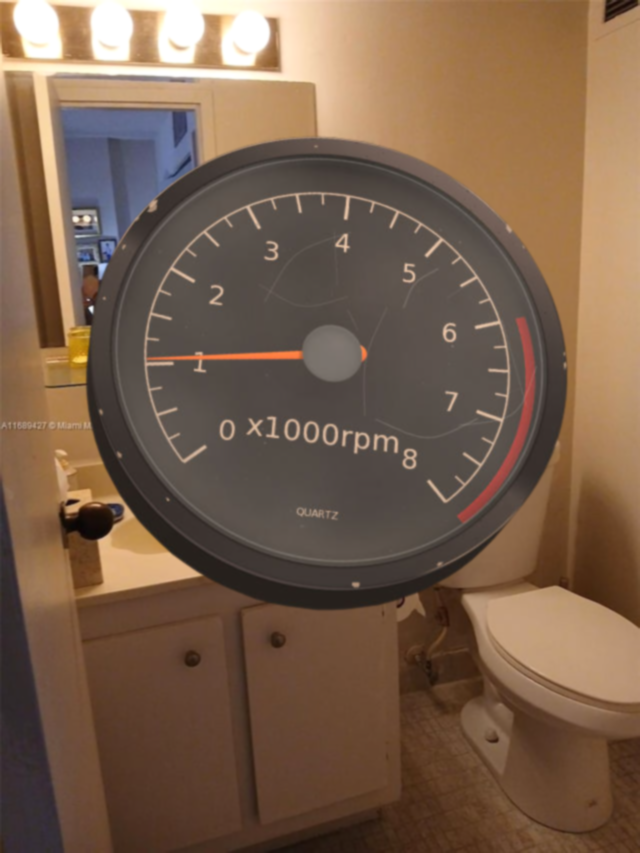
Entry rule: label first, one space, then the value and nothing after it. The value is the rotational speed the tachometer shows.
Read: 1000 rpm
